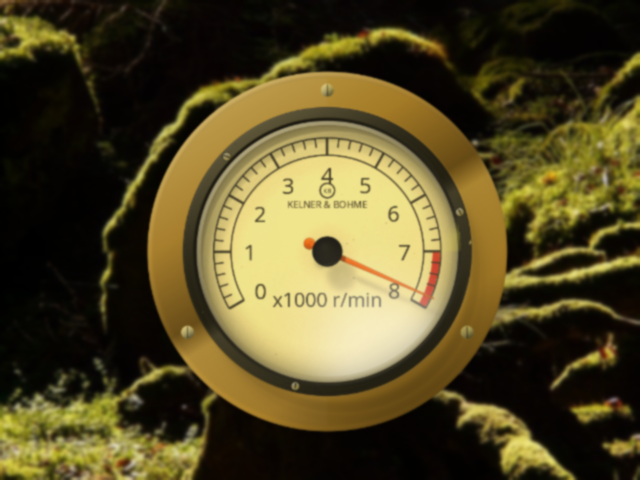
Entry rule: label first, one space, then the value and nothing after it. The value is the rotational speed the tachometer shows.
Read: 7800 rpm
